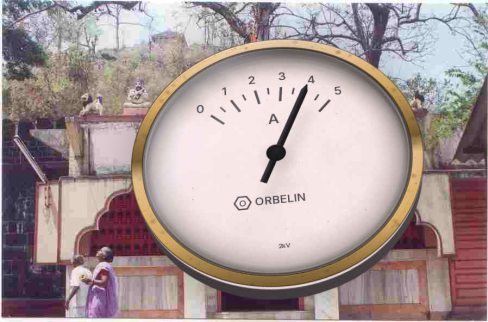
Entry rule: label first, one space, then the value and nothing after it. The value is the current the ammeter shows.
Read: 4 A
